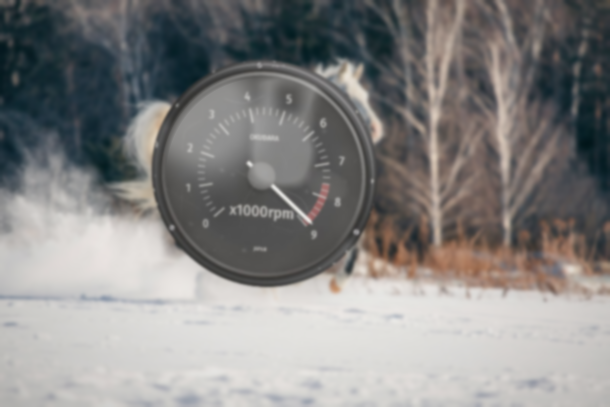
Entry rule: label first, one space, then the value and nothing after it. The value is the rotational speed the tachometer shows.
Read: 8800 rpm
